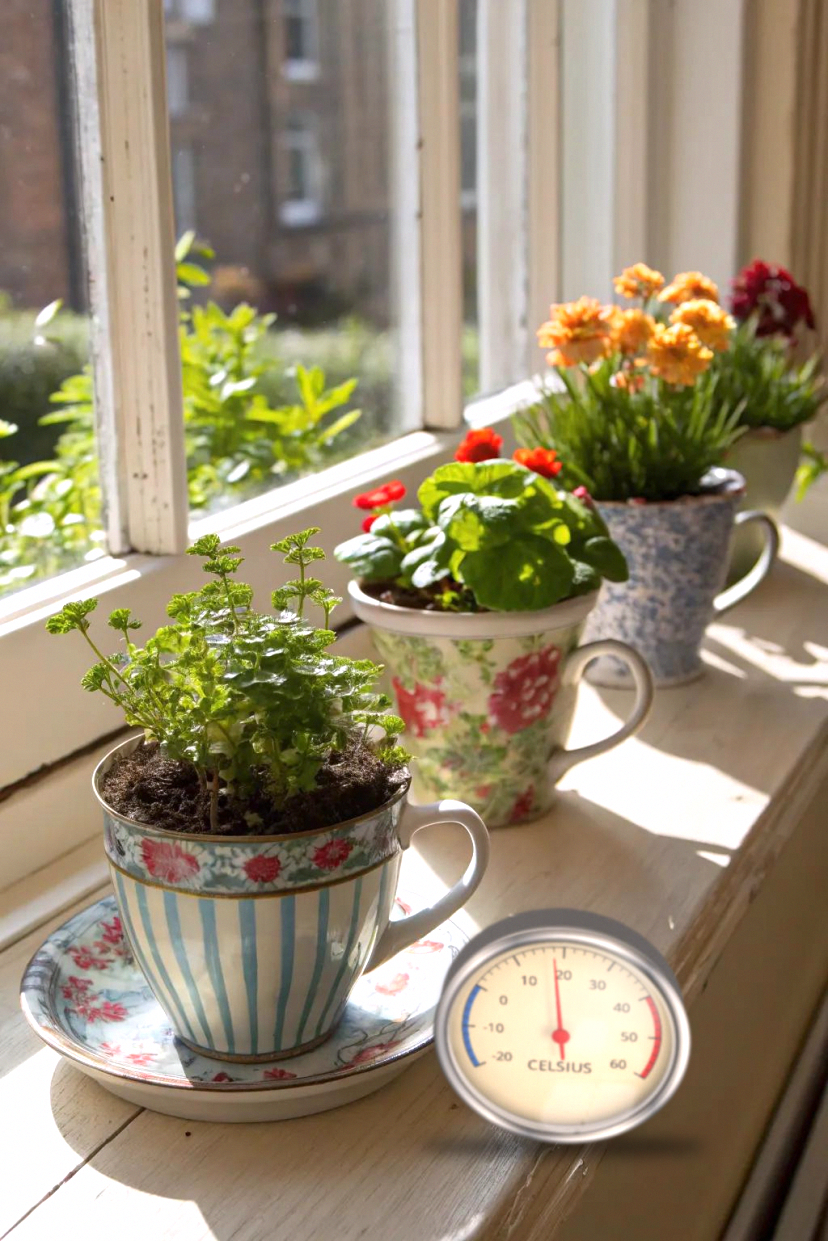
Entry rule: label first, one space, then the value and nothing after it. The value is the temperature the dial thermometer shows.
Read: 18 °C
